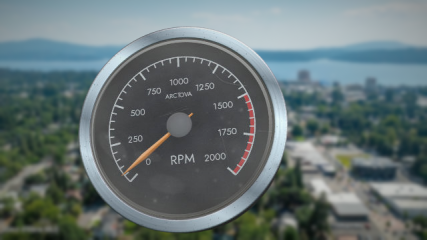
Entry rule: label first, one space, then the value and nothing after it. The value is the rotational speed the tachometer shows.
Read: 50 rpm
